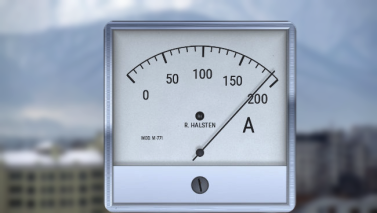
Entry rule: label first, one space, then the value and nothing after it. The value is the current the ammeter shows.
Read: 190 A
